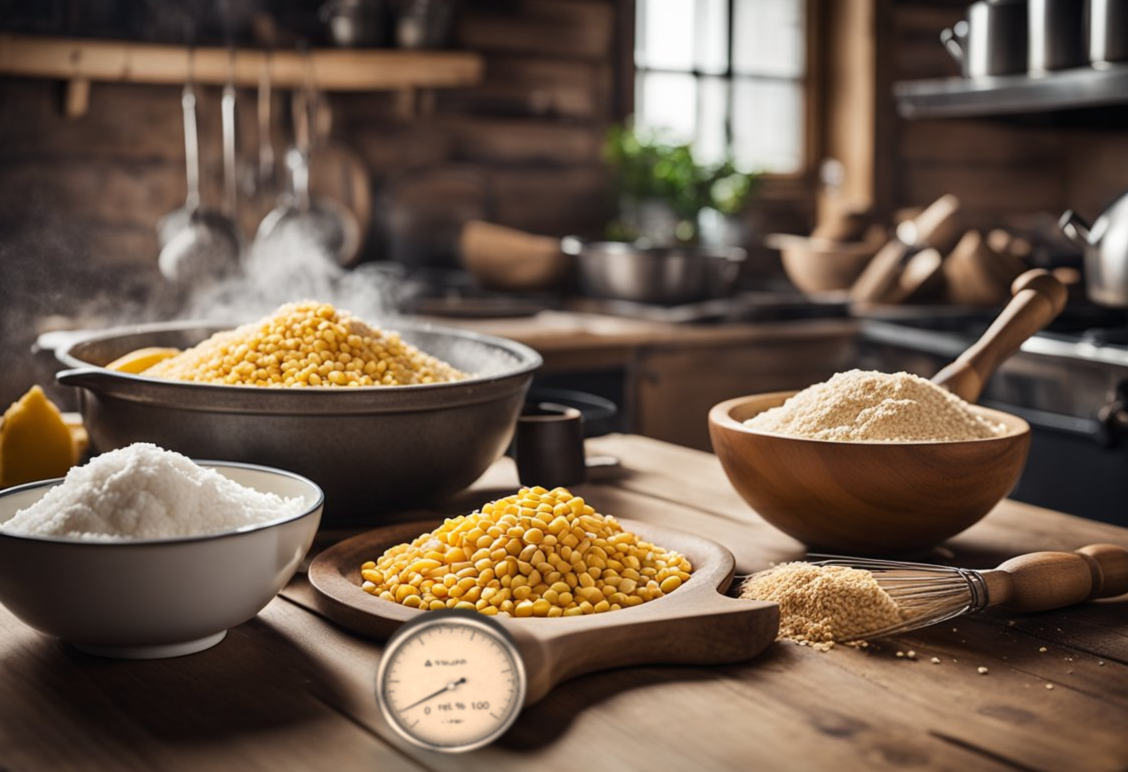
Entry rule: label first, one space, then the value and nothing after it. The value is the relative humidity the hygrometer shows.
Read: 8 %
